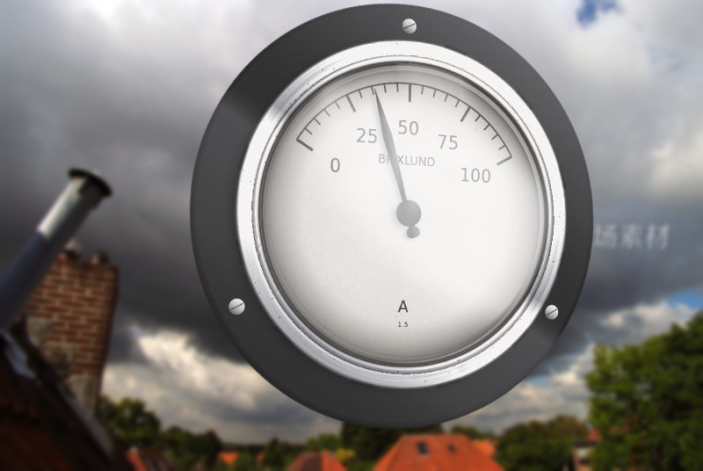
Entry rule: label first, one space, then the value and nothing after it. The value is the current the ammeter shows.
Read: 35 A
